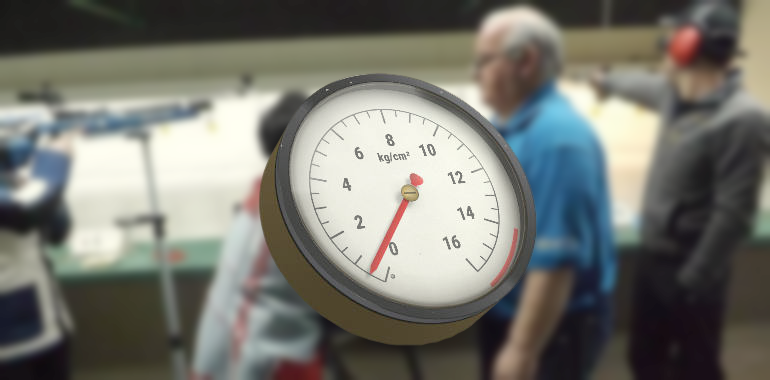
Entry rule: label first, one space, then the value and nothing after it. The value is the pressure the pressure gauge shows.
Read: 0.5 kg/cm²
